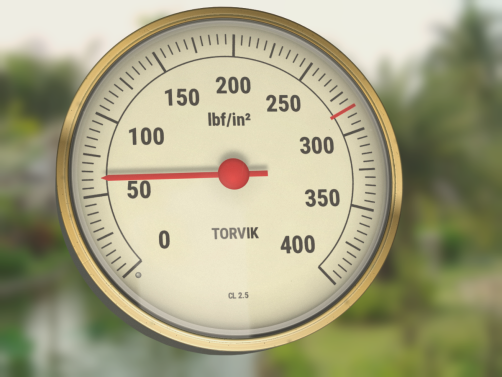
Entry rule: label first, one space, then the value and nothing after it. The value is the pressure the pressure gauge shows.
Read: 60 psi
